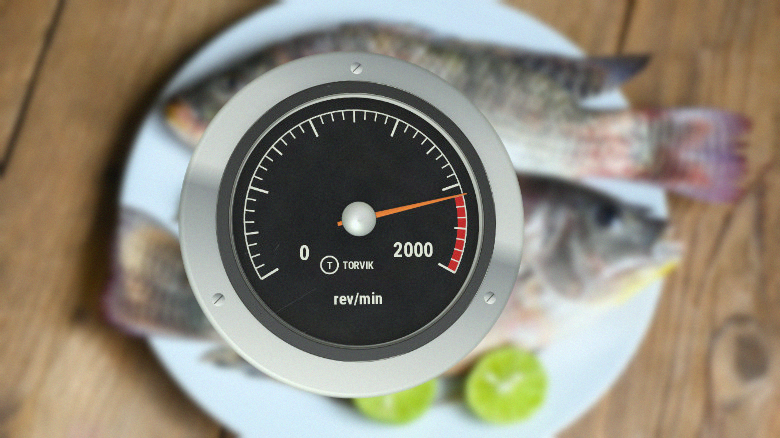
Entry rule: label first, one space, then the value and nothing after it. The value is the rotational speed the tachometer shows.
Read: 1650 rpm
